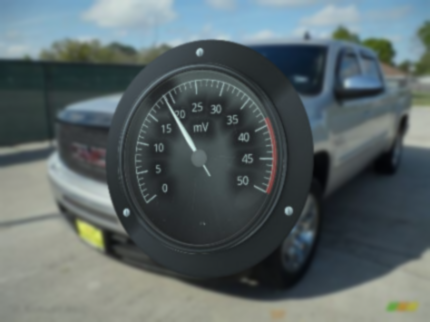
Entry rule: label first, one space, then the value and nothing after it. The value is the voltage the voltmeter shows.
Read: 19 mV
